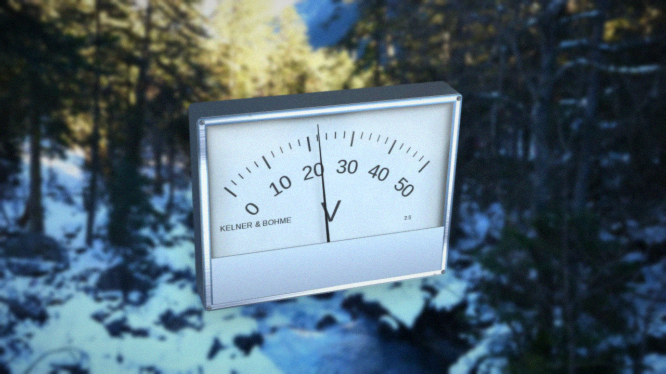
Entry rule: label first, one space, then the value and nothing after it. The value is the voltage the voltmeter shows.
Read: 22 V
